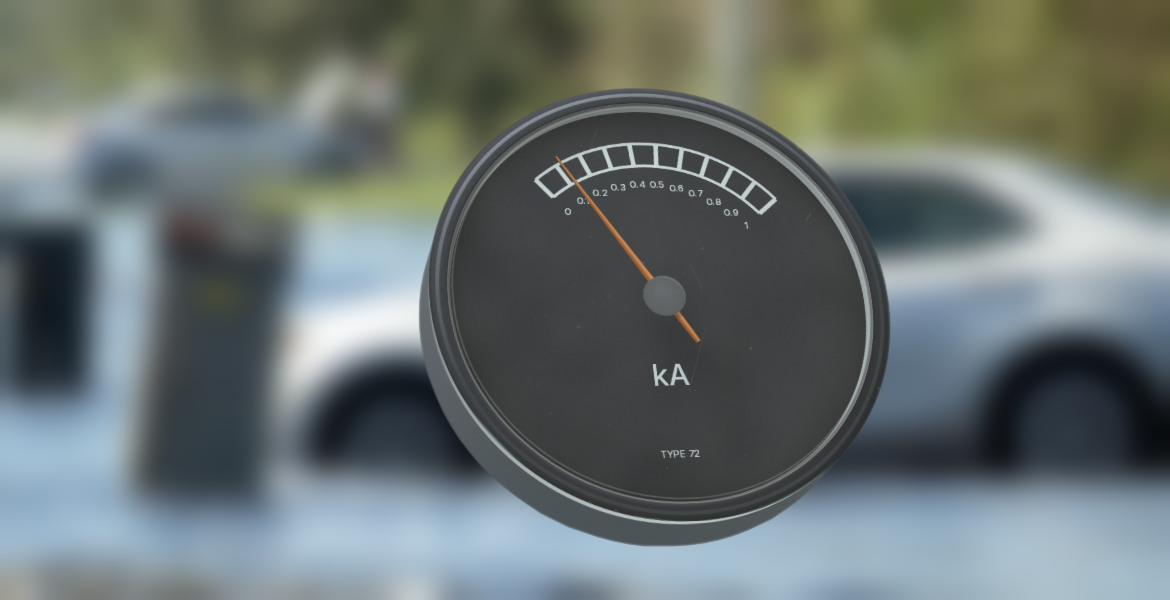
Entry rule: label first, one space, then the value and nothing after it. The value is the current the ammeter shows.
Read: 0.1 kA
